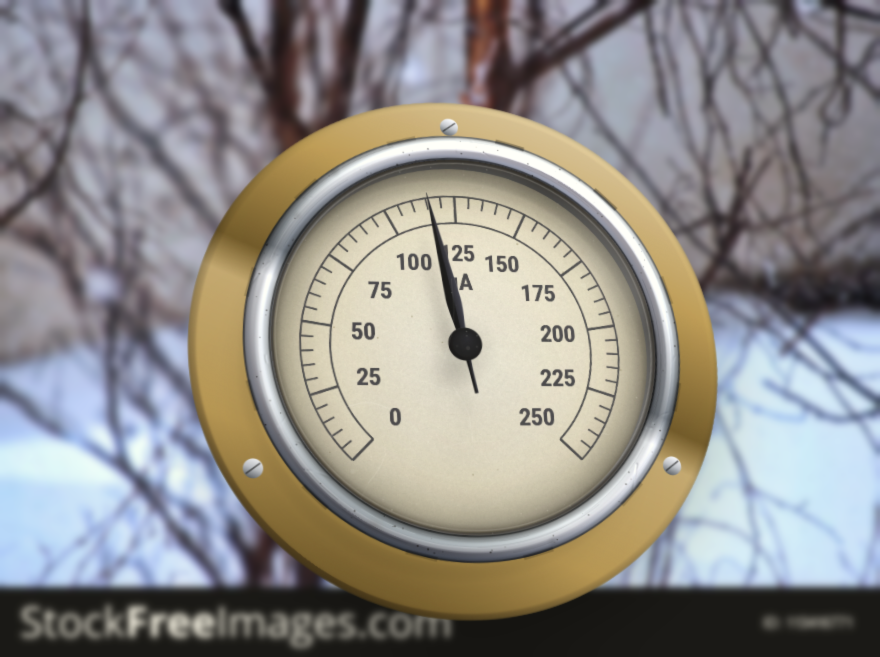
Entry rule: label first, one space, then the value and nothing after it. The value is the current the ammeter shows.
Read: 115 µA
